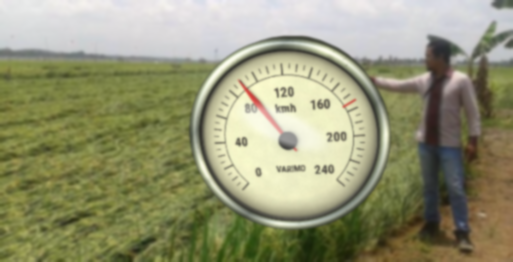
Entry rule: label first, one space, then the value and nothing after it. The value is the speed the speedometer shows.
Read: 90 km/h
